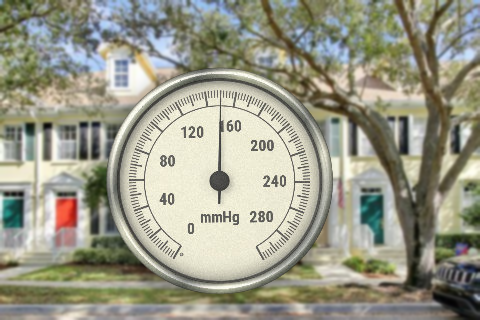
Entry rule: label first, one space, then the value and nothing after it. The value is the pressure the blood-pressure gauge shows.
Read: 150 mmHg
